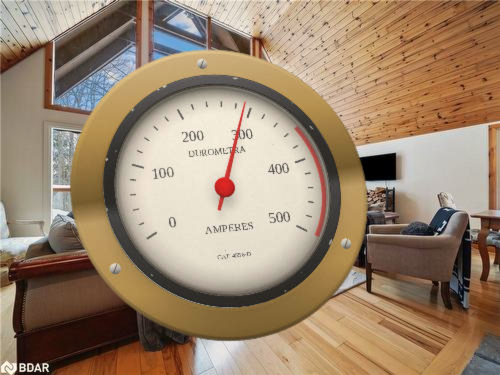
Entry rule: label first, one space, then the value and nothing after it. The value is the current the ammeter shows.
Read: 290 A
